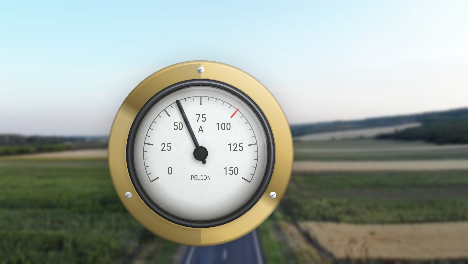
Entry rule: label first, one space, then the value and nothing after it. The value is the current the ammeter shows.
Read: 60 A
